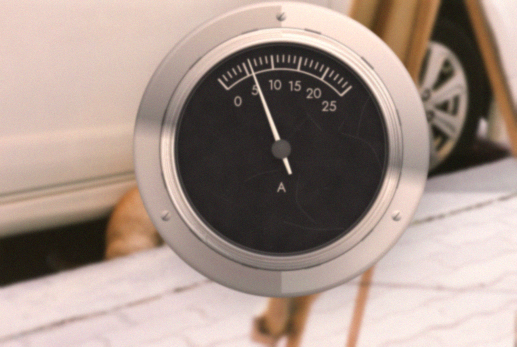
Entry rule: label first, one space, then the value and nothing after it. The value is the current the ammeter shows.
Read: 6 A
